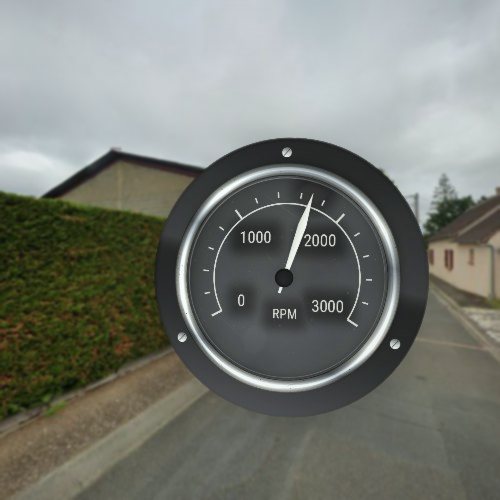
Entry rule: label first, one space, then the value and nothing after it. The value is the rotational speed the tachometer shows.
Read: 1700 rpm
